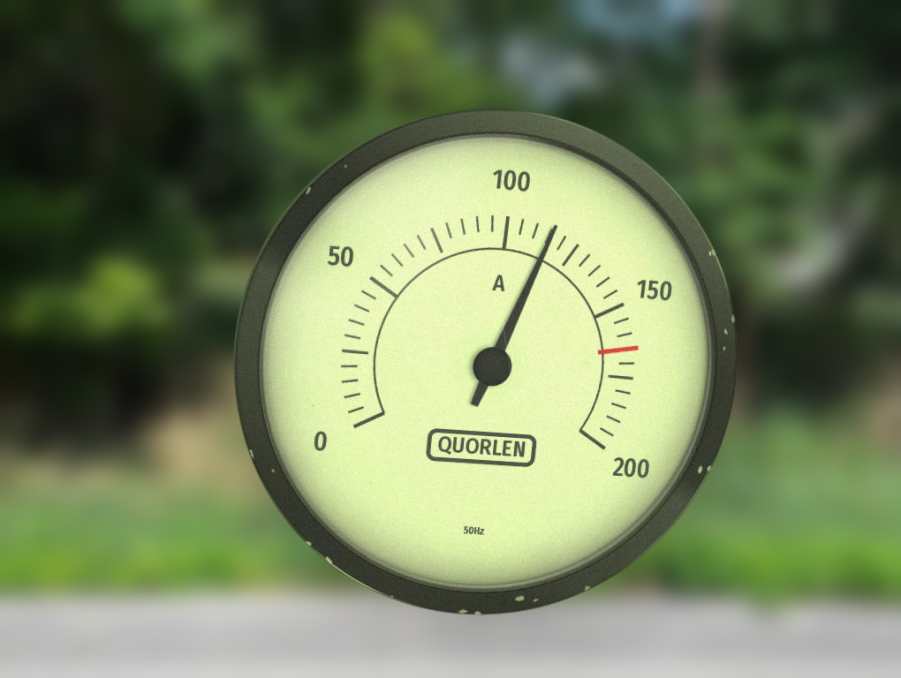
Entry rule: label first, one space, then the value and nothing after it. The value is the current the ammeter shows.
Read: 115 A
